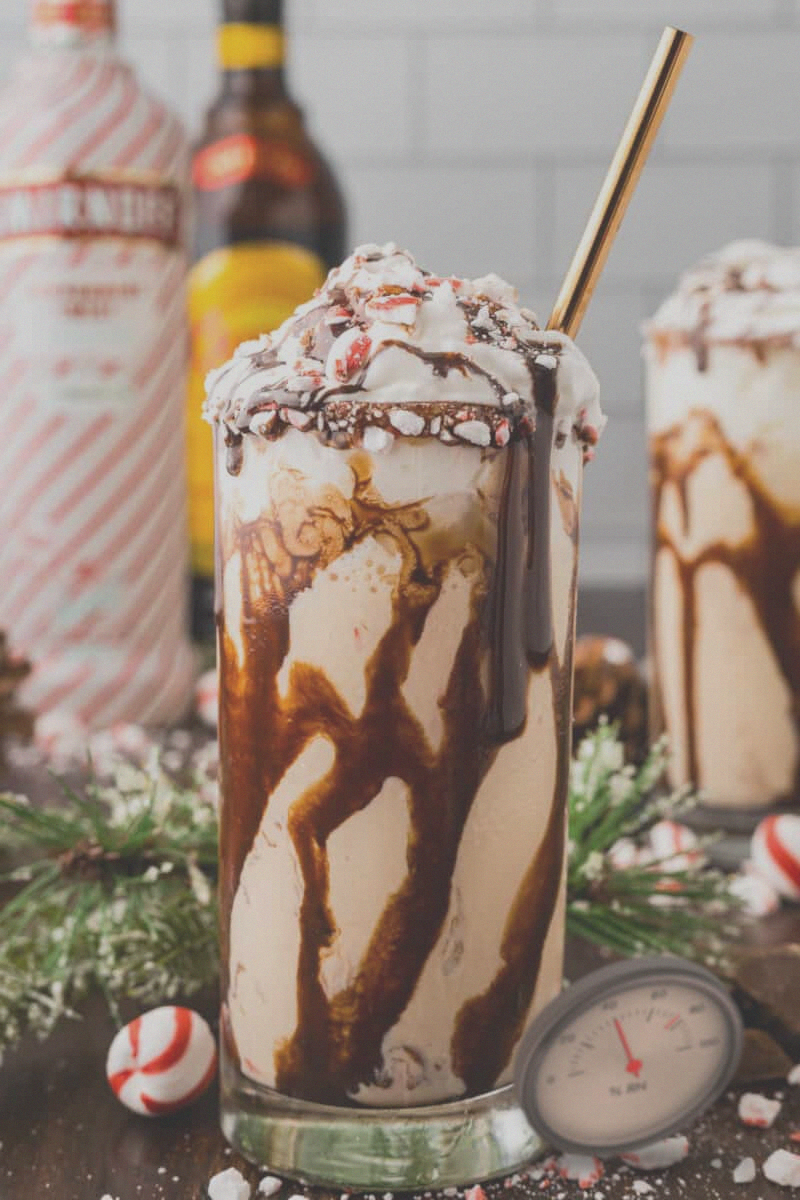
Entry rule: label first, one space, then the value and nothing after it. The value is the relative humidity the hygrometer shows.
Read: 40 %
